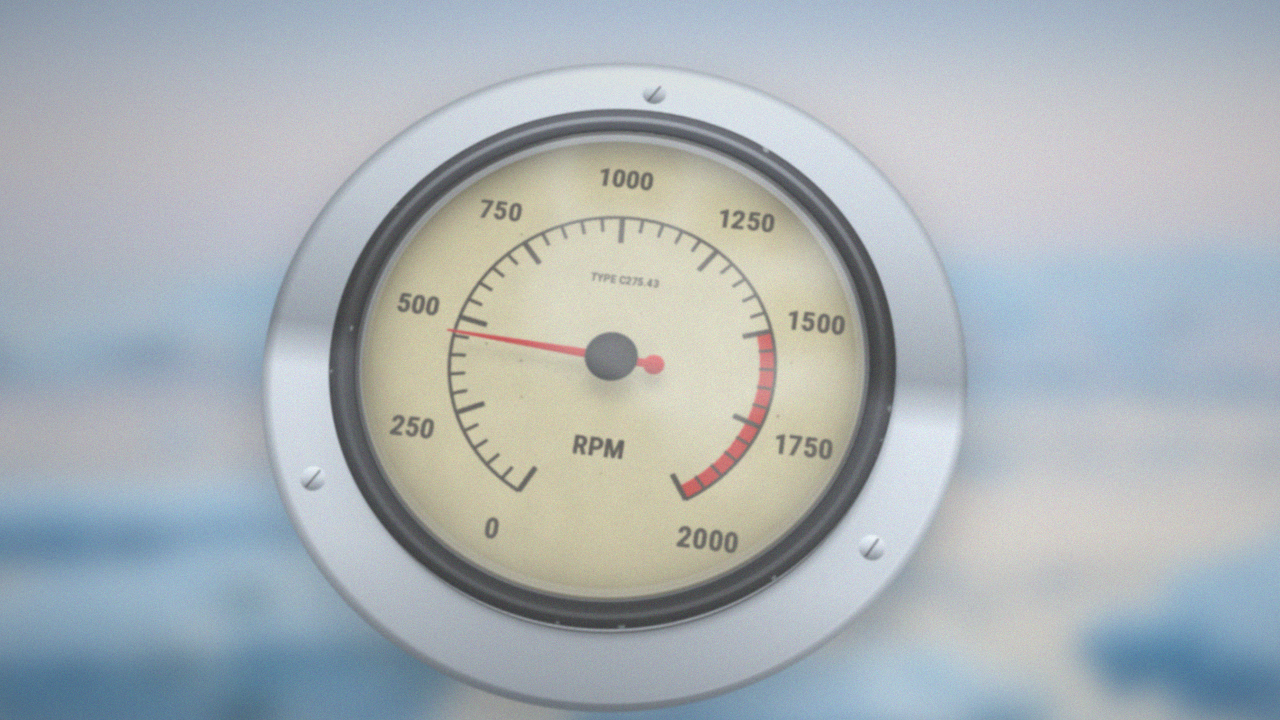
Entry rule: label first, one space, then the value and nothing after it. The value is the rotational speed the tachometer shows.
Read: 450 rpm
